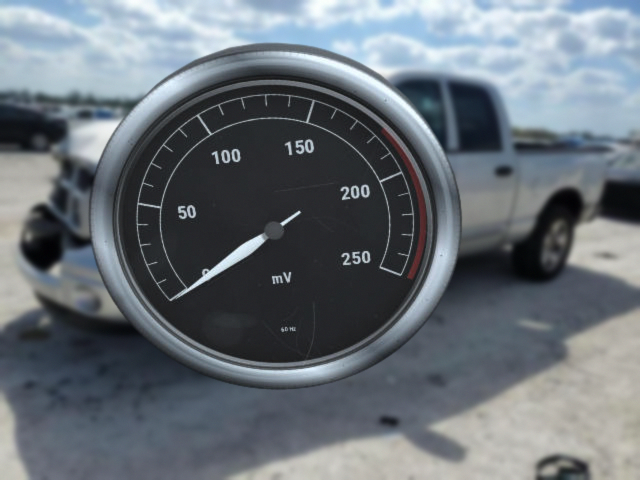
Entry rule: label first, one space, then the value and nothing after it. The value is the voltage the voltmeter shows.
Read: 0 mV
